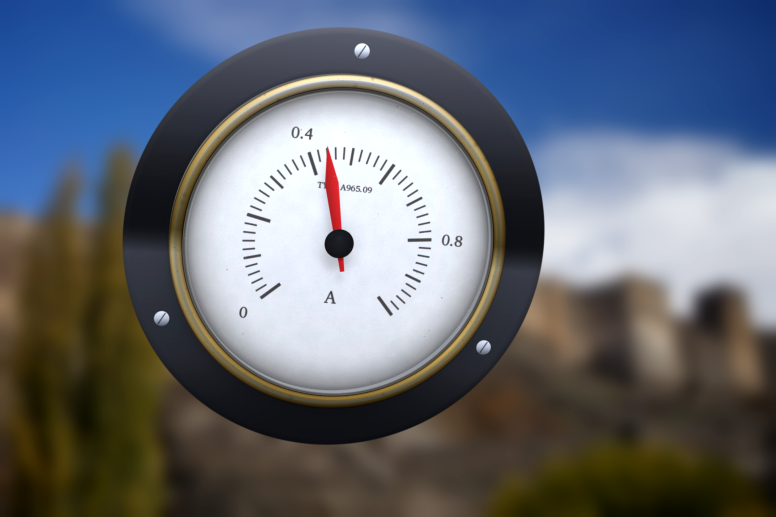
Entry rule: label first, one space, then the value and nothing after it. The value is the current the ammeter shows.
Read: 0.44 A
